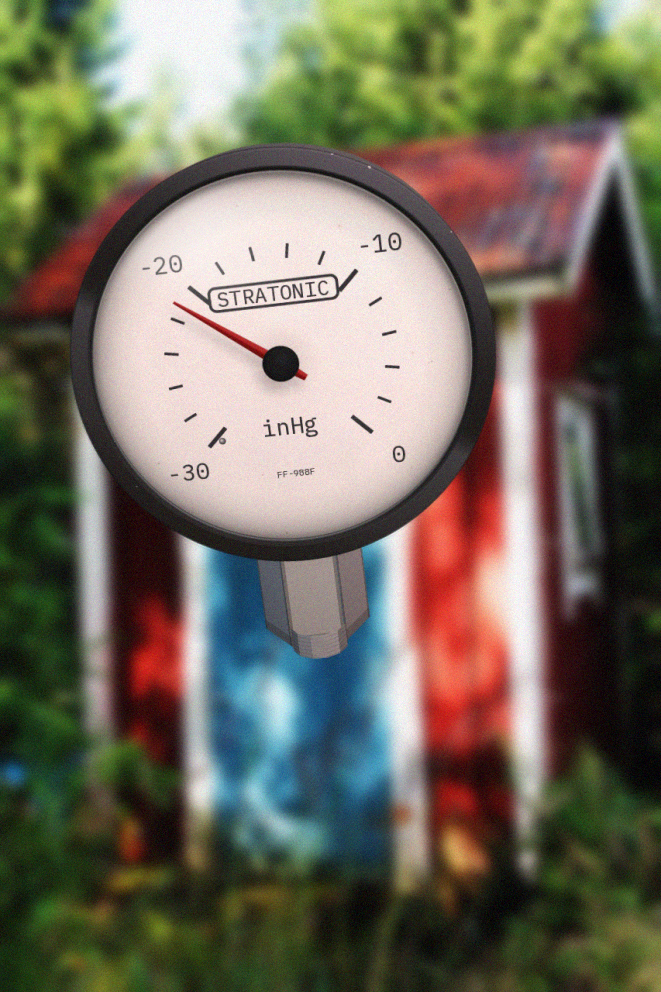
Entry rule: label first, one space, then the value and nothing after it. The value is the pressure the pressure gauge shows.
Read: -21 inHg
